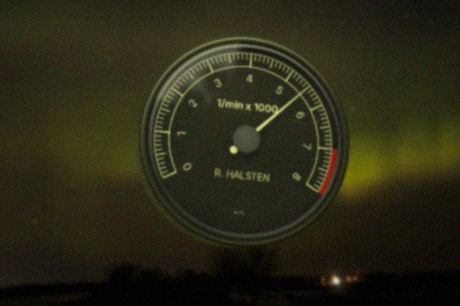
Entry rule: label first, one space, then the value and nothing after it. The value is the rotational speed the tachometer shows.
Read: 5500 rpm
